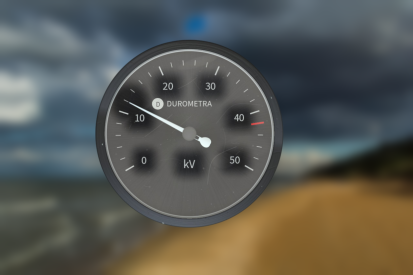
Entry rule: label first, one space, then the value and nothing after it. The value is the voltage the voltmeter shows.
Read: 12 kV
